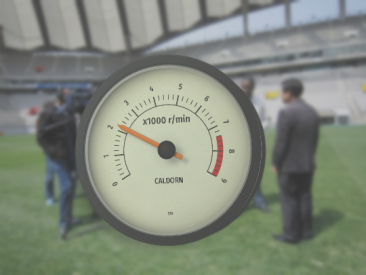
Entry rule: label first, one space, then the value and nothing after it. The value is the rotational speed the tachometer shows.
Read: 2200 rpm
